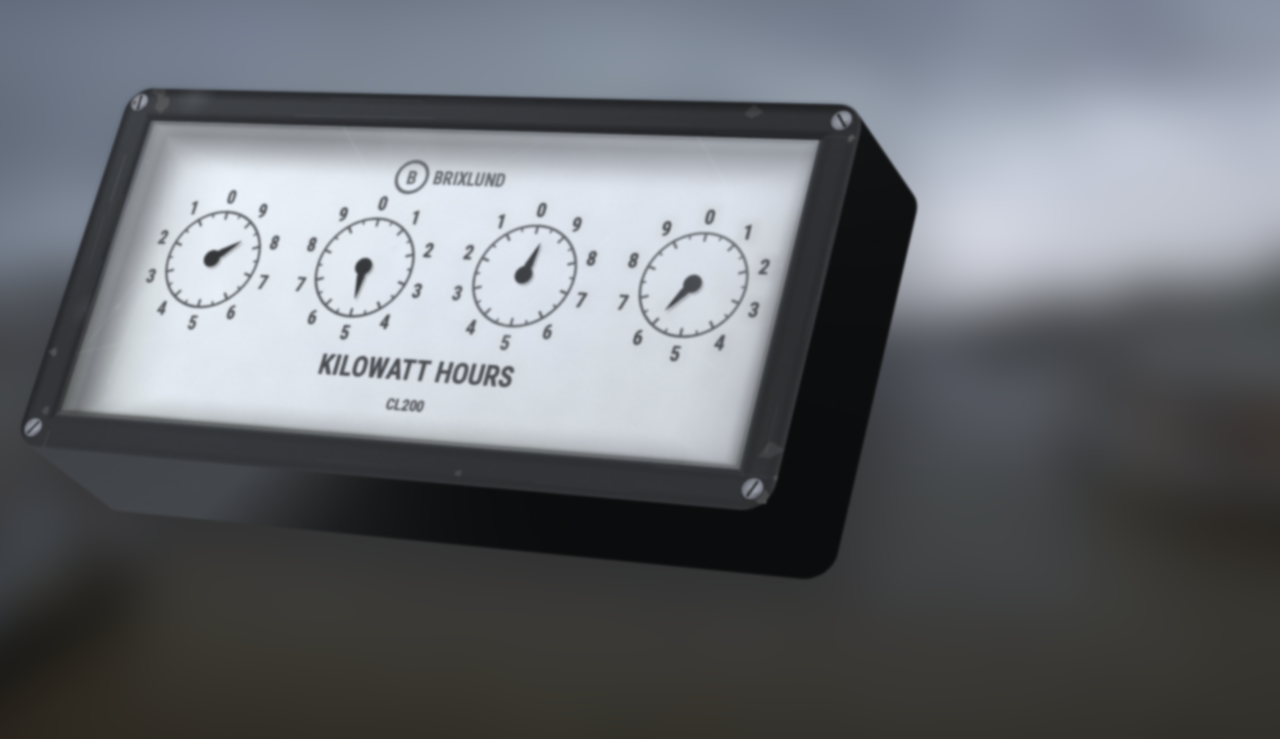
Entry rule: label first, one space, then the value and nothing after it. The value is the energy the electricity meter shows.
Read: 8496 kWh
